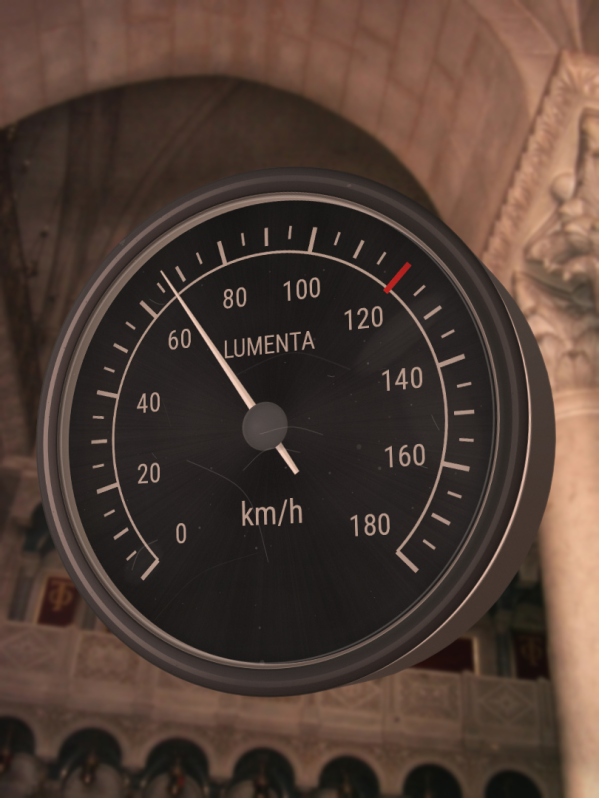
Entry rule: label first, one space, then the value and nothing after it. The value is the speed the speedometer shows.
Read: 67.5 km/h
